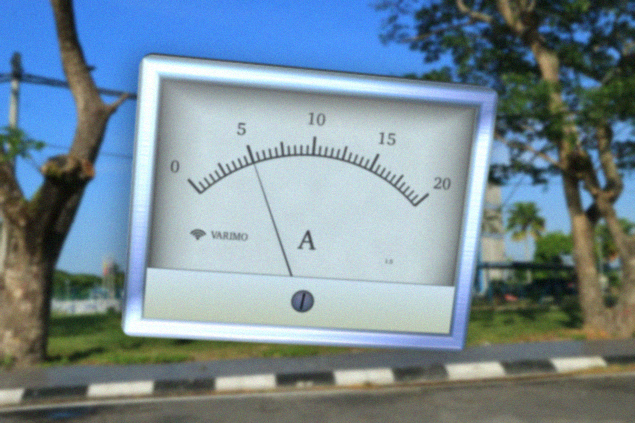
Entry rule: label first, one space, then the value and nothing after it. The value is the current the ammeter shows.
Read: 5 A
